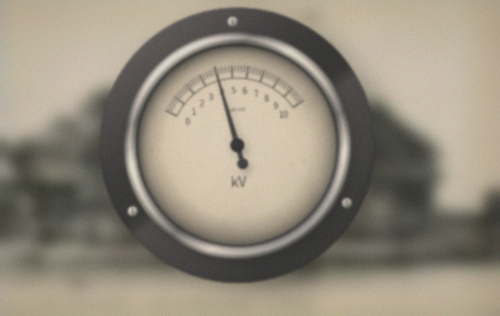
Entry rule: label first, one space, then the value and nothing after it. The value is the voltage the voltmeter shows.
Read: 4 kV
